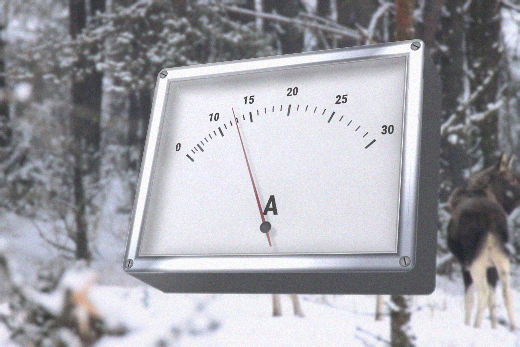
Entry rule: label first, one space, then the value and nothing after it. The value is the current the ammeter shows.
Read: 13 A
